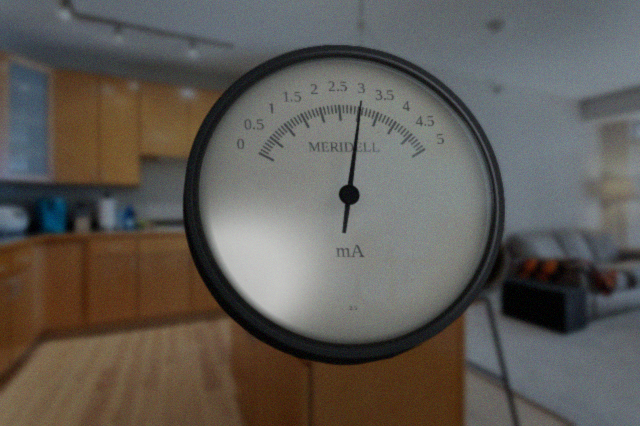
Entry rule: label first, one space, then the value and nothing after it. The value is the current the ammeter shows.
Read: 3 mA
